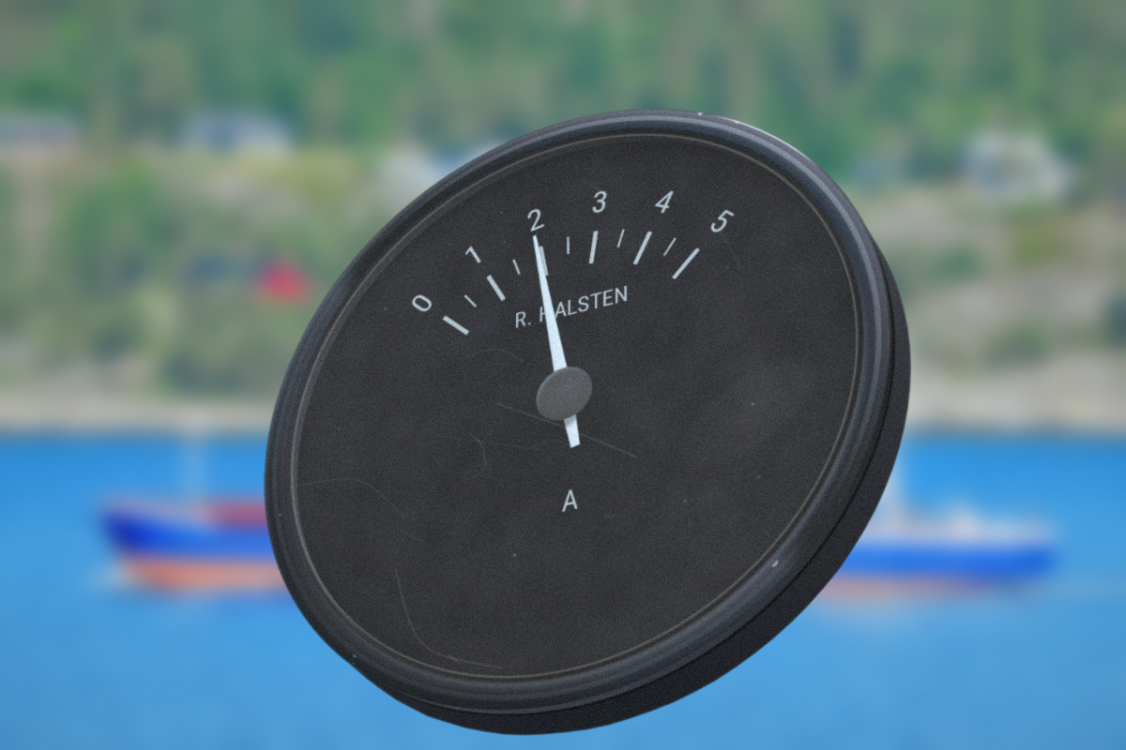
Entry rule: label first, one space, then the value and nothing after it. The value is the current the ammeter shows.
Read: 2 A
